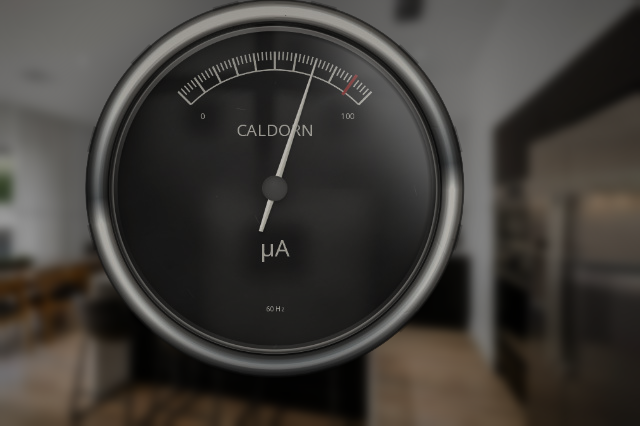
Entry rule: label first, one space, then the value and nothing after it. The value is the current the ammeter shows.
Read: 70 µA
